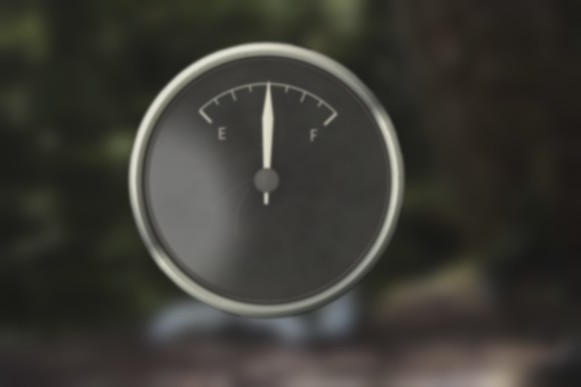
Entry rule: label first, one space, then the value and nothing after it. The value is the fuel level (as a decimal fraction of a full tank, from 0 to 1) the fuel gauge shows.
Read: 0.5
